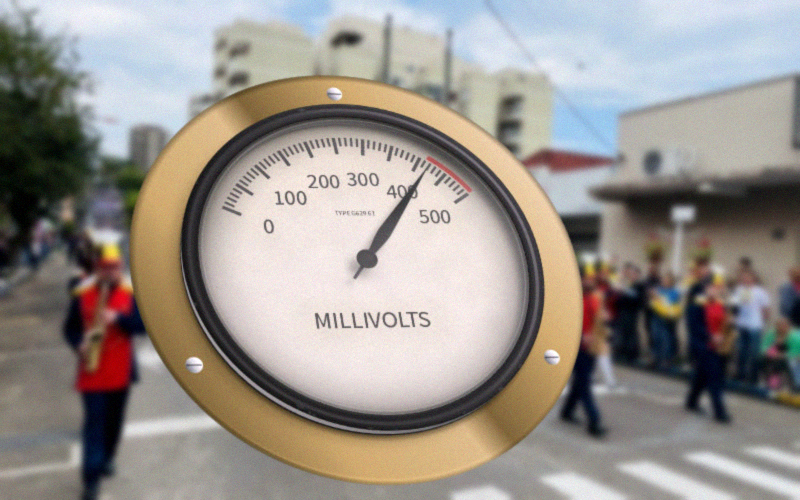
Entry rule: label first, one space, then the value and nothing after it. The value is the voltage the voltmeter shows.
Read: 420 mV
